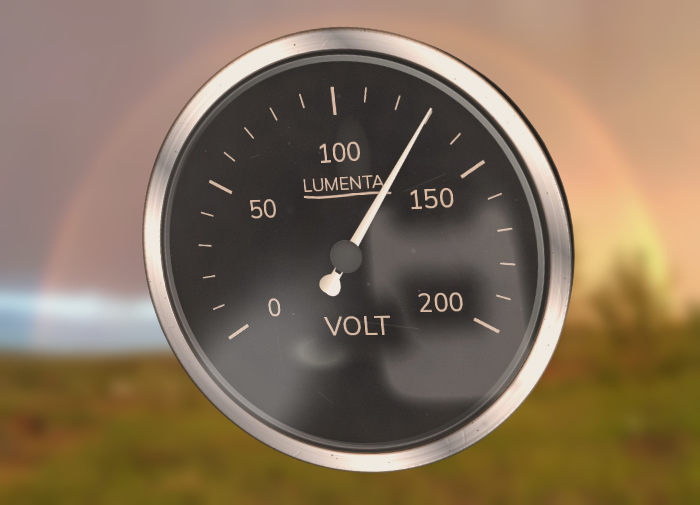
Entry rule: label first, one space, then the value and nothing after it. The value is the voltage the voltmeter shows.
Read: 130 V
